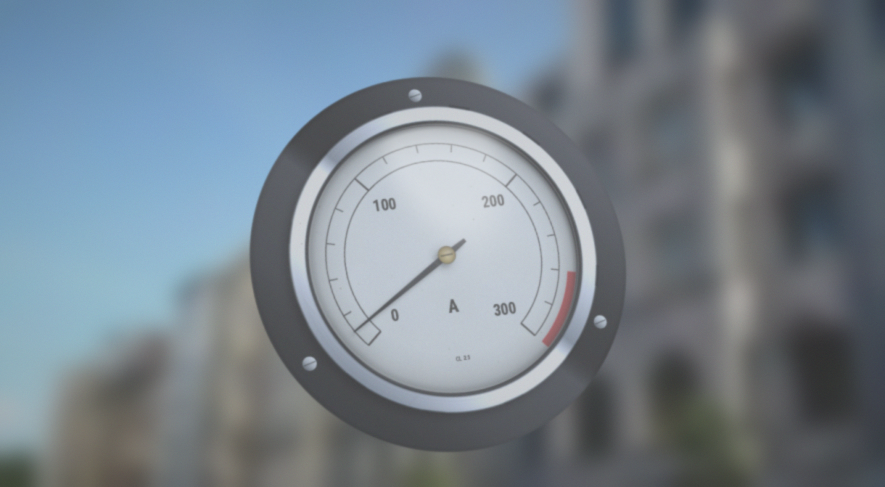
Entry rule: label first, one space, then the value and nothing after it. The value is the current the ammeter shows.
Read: 10 A
